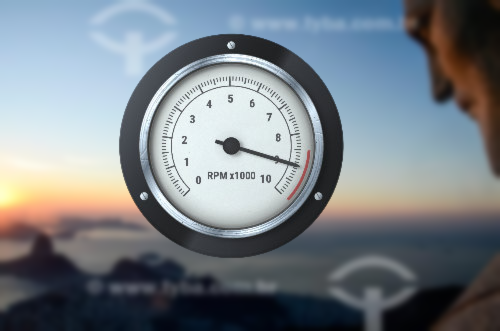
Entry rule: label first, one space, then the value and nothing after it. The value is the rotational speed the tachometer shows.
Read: 9000 rpm
